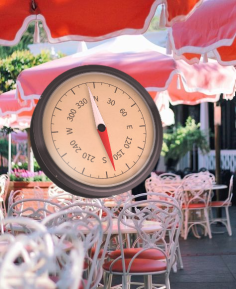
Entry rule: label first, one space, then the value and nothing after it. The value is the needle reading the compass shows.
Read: 170 °
